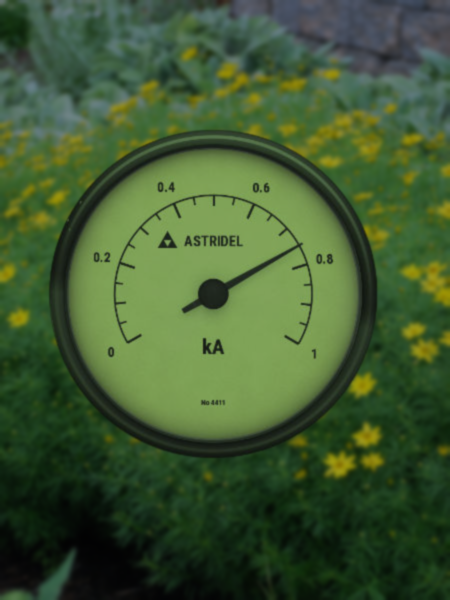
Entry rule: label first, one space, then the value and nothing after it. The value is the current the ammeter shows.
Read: 0.75 kA
